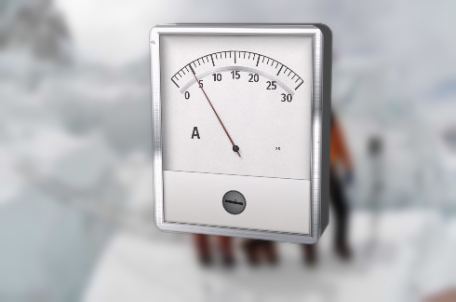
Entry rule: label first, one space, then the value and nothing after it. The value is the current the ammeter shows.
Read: 5 A
